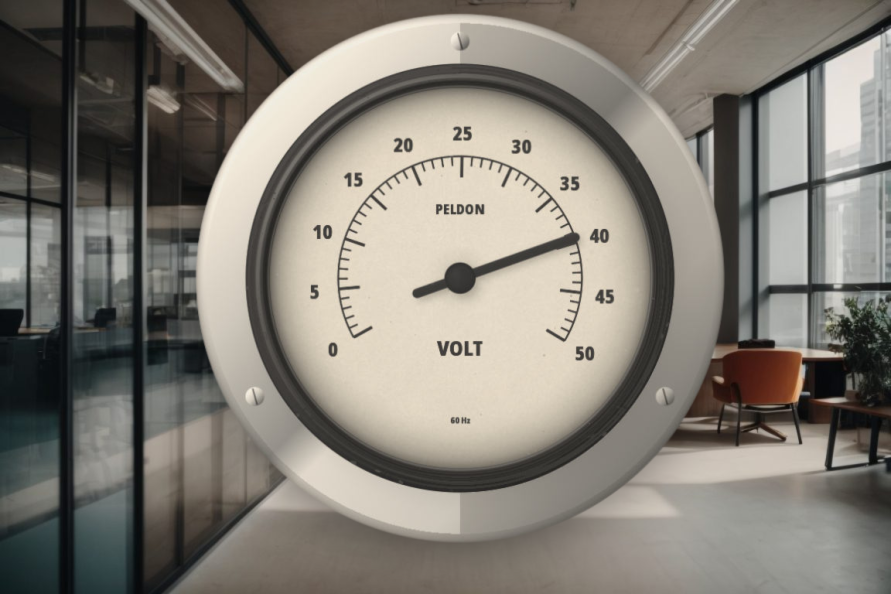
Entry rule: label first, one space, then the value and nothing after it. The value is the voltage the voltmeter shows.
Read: 39.5 V
